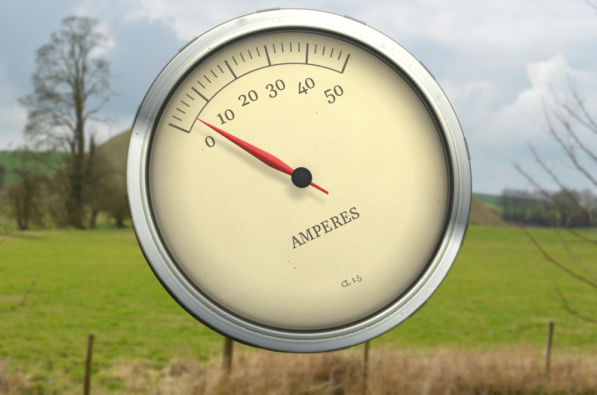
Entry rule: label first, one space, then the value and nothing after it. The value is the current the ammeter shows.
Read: 4 A
